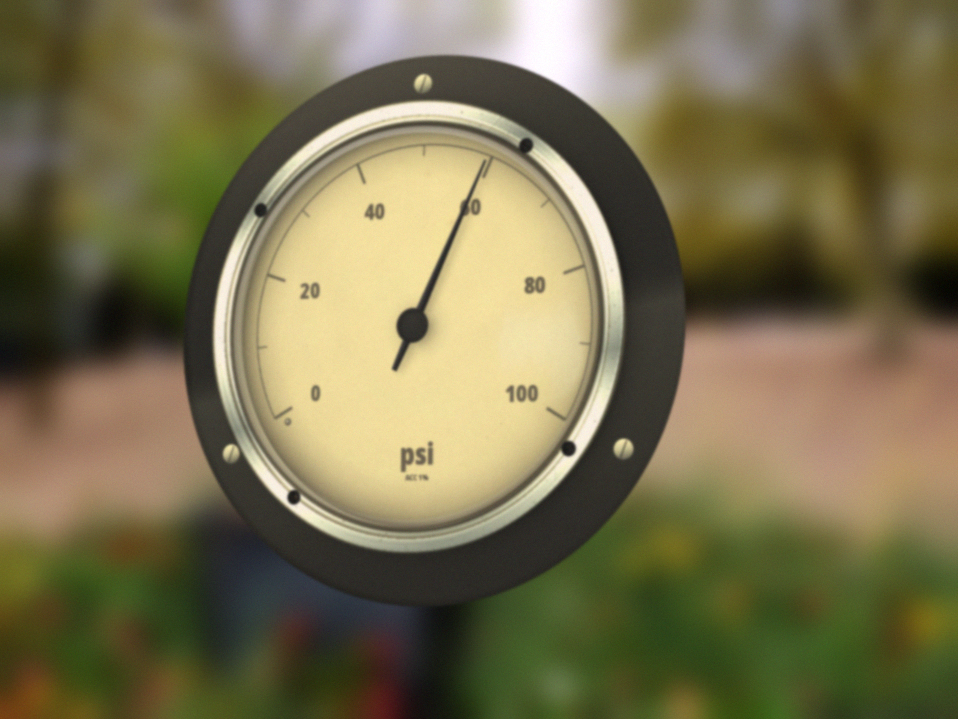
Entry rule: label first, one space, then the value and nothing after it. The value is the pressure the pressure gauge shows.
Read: 60 psi
